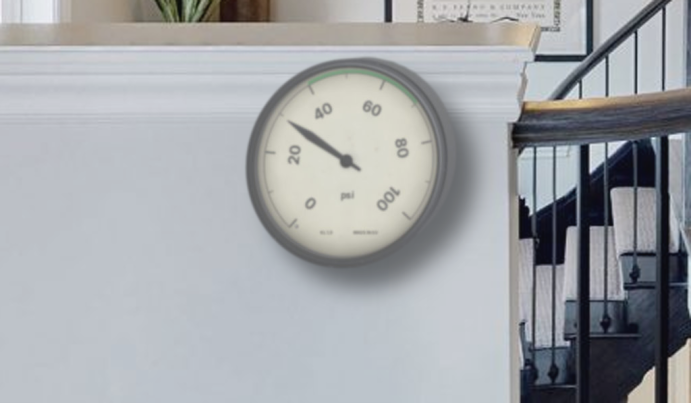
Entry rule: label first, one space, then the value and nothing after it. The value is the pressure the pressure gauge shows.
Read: 30 psi
